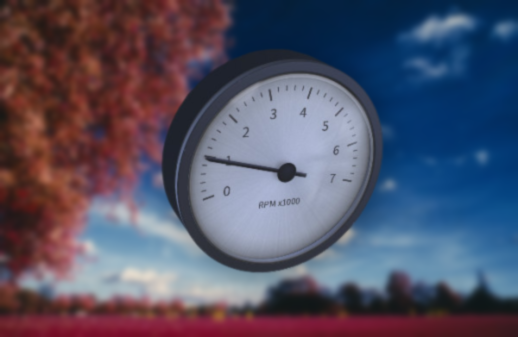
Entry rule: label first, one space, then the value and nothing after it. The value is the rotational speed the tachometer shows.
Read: 1000 rpm
